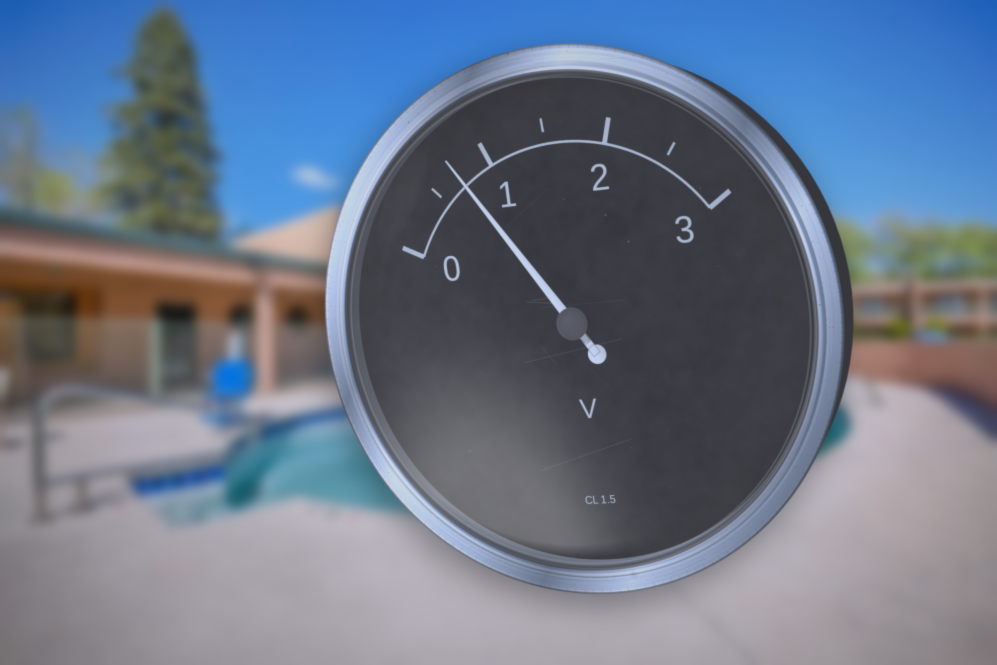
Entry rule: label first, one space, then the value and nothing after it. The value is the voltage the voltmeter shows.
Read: 0.75 V
